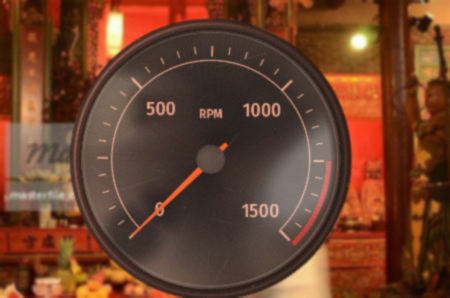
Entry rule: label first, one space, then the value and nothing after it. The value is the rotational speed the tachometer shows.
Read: 0 rpm
